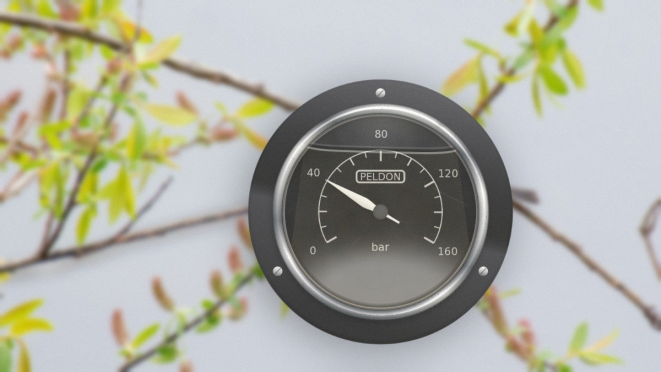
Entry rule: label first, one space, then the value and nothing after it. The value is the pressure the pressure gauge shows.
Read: 40 bar
